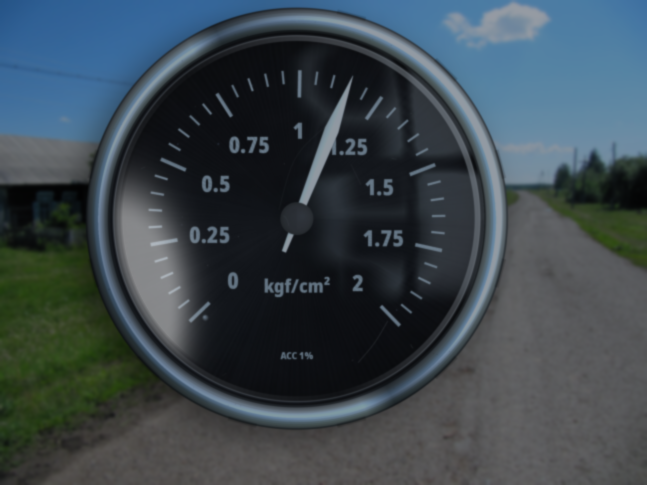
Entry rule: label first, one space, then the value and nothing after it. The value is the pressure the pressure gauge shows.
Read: 1.15 kg/cm²
